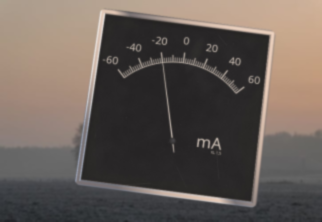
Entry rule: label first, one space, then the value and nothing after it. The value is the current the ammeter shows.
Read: -20 mA
